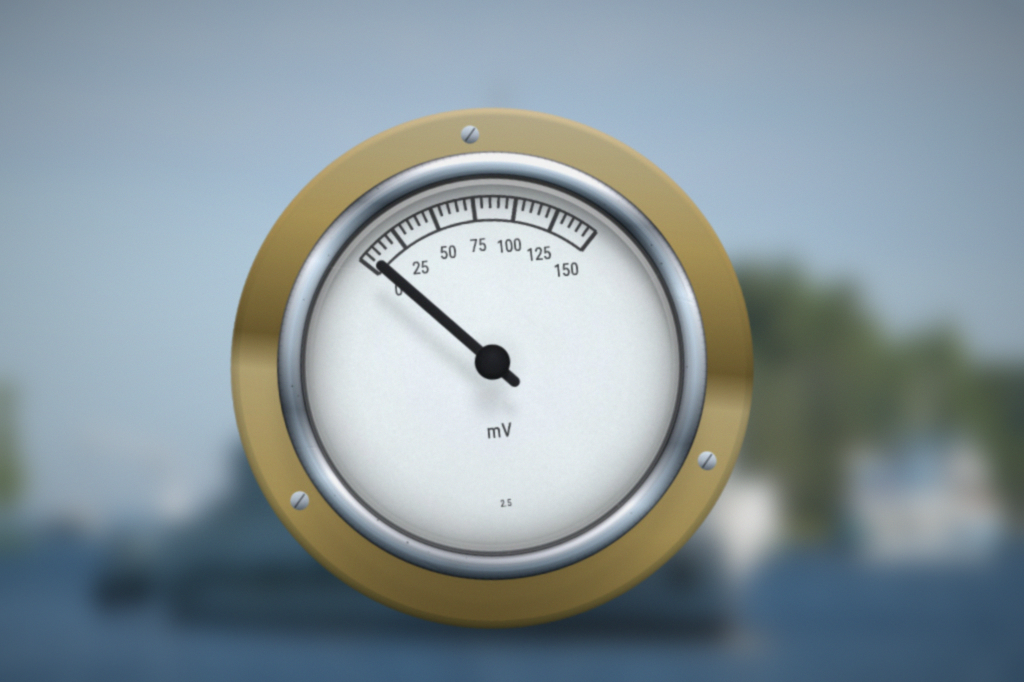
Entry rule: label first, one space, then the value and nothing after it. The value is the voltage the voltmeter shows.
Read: 5 mV
